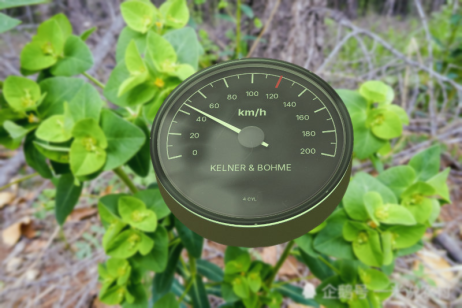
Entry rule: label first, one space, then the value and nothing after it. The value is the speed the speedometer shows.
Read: 45 km/h
